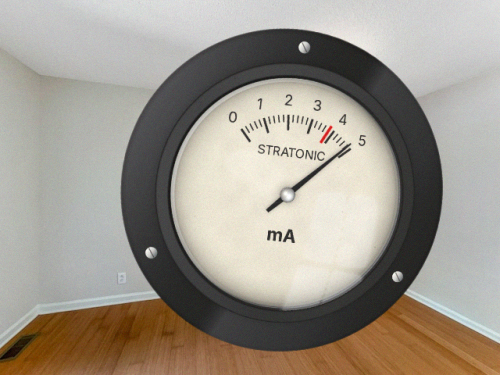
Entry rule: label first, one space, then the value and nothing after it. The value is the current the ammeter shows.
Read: 4.8 mA
